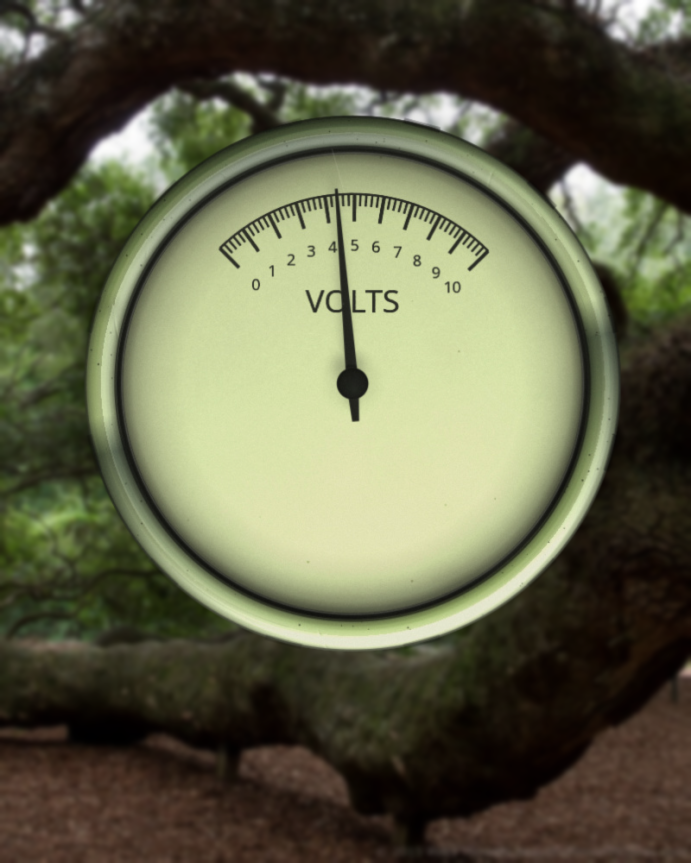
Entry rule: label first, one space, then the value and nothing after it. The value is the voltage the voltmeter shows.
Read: 4.4 V
